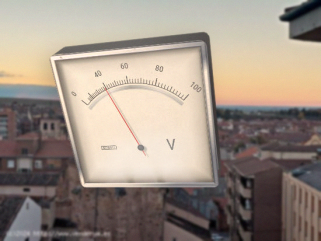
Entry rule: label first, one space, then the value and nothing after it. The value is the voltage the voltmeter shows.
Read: 40 V
